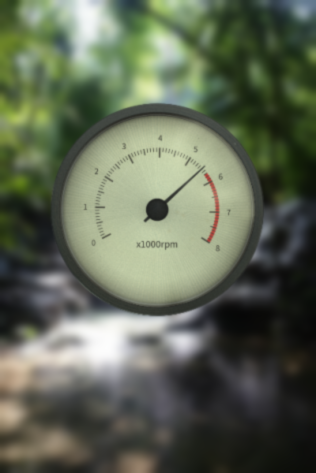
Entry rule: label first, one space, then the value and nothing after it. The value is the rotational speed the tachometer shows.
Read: 5500 rpm
